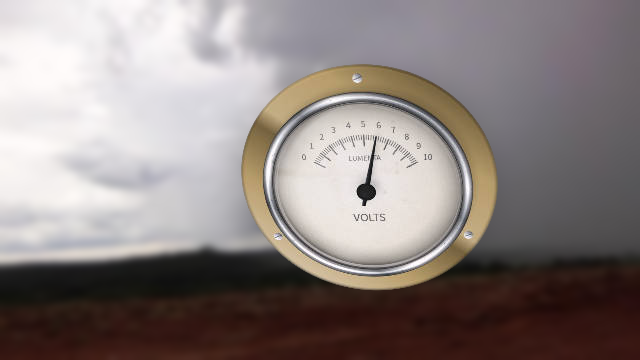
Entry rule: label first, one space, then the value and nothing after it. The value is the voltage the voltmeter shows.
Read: 6 V
